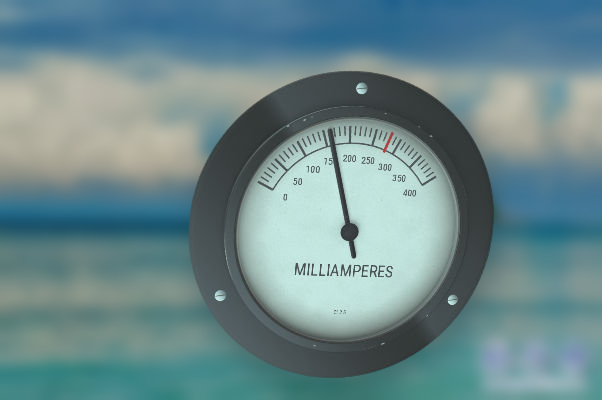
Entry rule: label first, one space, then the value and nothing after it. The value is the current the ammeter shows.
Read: 160 mA
